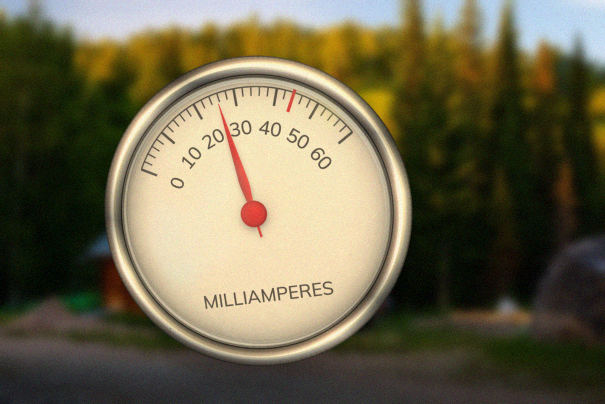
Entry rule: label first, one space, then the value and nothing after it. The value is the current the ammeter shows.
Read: 26 mA
